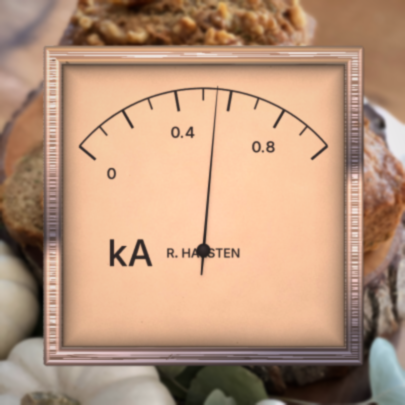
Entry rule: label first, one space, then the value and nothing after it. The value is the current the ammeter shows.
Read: 0.55 kA
